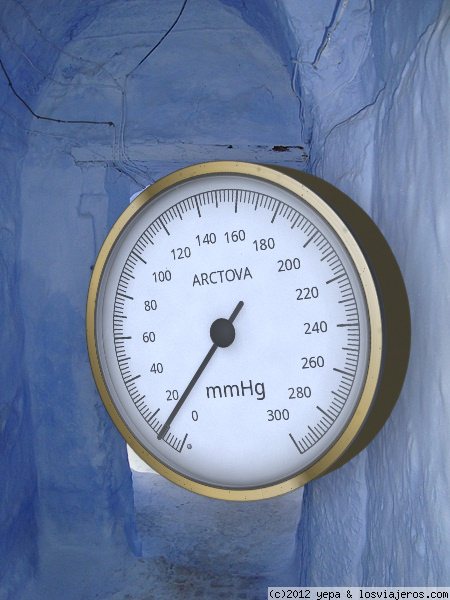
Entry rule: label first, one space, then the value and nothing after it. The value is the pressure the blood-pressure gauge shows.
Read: 10 mmHg
